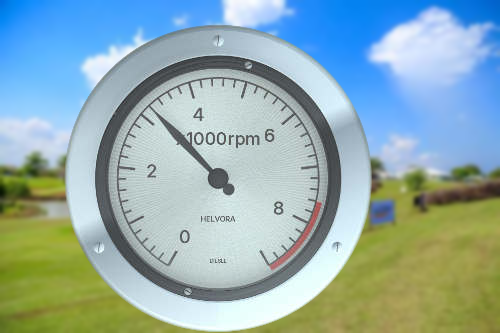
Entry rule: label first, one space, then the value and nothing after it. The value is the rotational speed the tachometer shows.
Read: 3200 rpm
